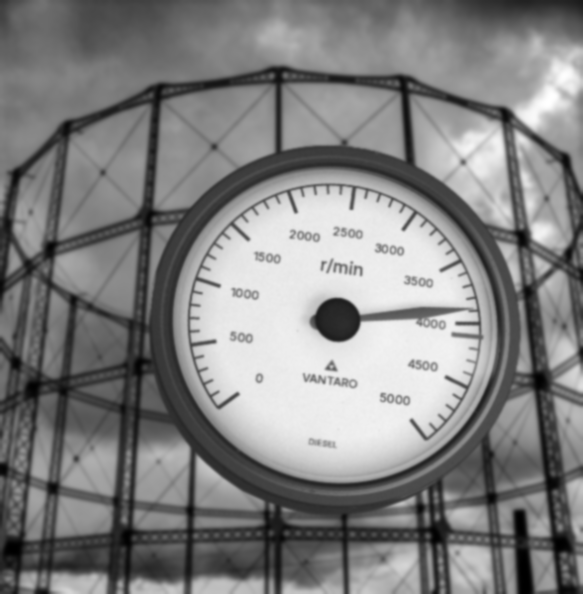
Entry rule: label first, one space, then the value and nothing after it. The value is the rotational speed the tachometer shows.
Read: 3900 rpm
